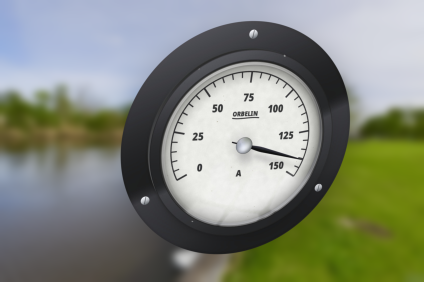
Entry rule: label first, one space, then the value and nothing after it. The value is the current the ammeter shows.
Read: 140 A
